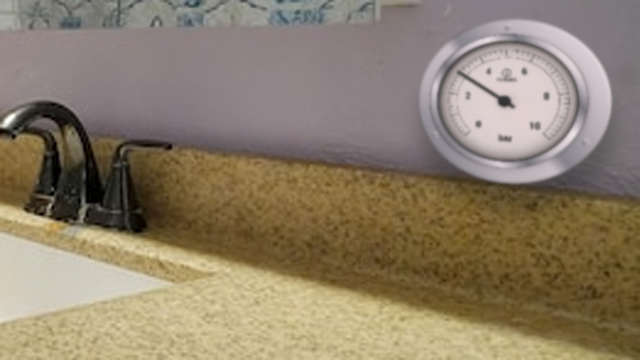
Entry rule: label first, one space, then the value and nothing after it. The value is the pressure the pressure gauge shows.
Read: 3 bar
